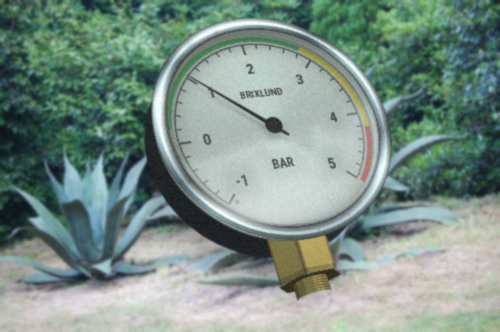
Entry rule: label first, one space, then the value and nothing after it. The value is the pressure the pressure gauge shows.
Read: 1 bar
